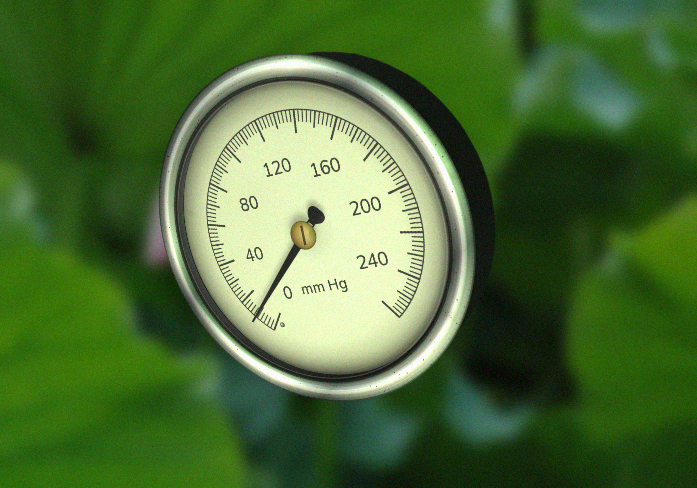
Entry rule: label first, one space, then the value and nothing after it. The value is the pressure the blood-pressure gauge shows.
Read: 10 mmHg
